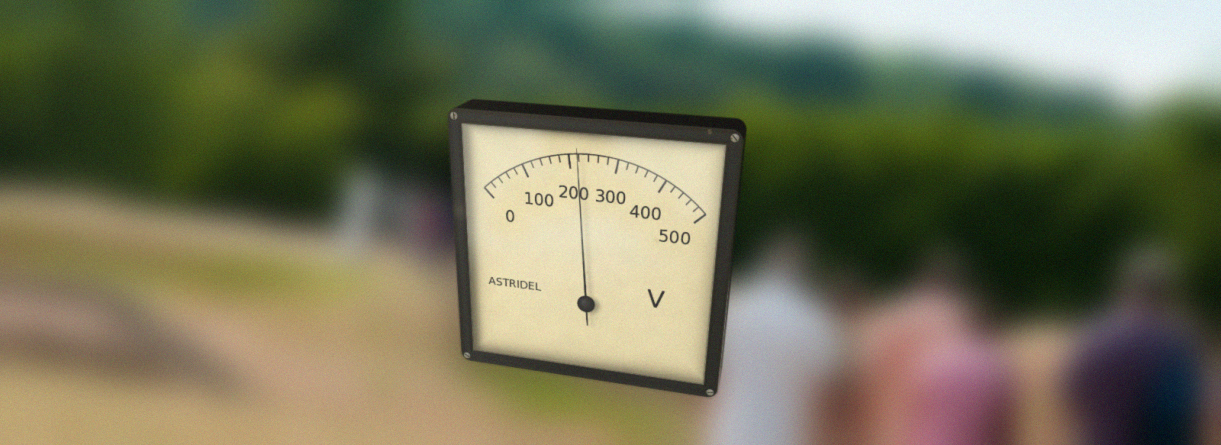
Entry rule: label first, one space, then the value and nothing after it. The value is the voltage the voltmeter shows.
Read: 220 V
